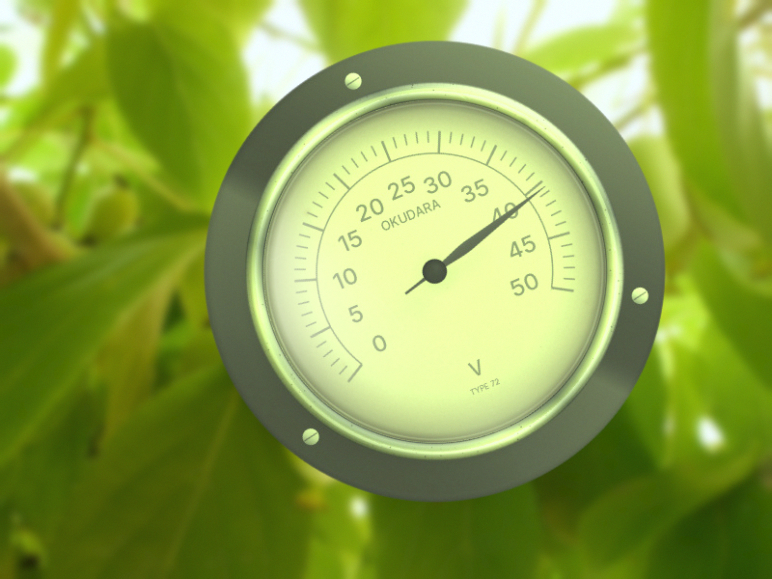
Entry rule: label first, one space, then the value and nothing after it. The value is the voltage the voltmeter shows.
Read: 40.5 V
